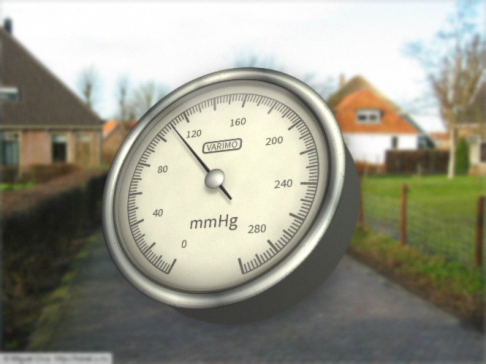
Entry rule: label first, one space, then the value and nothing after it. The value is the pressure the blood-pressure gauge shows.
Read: 110 mmHg
